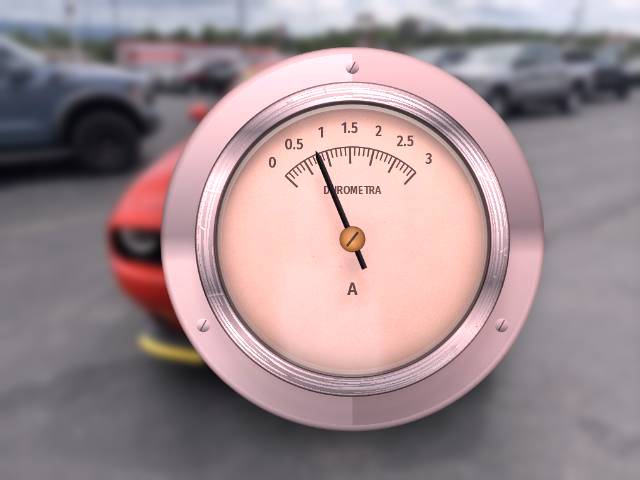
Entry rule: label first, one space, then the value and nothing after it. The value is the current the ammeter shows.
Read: 0.8 A
